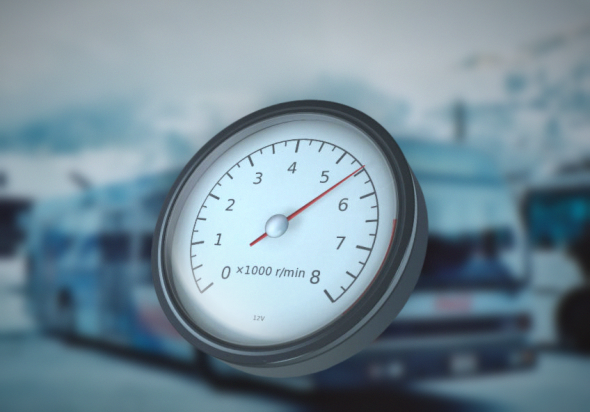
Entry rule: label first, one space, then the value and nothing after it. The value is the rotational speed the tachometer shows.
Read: 5500 rpm
